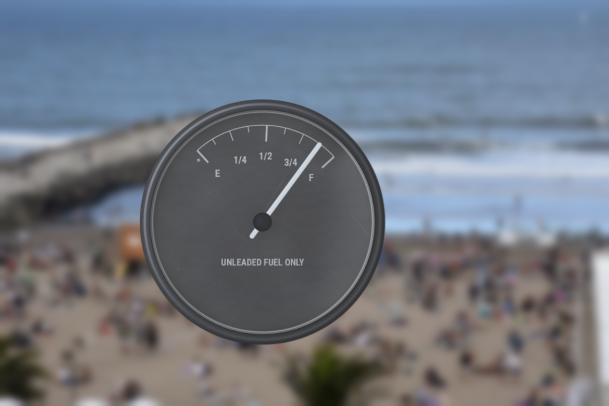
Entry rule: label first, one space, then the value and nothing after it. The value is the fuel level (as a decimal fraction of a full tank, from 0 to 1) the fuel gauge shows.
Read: 0.875
